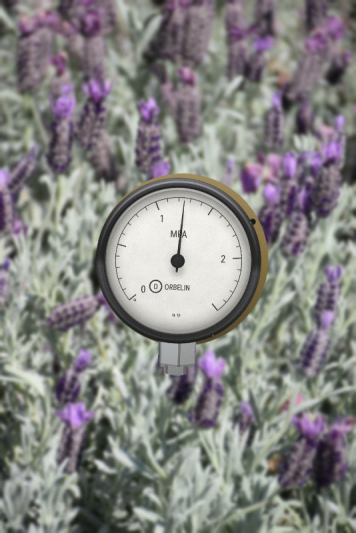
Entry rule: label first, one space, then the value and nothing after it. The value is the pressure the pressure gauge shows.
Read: 1.25 MPa
